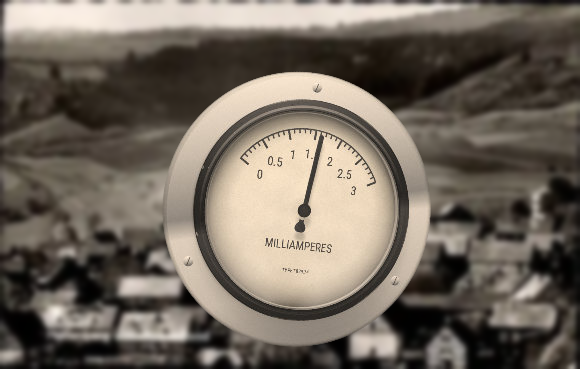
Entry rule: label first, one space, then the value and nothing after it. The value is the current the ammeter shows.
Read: 1.6 mA
